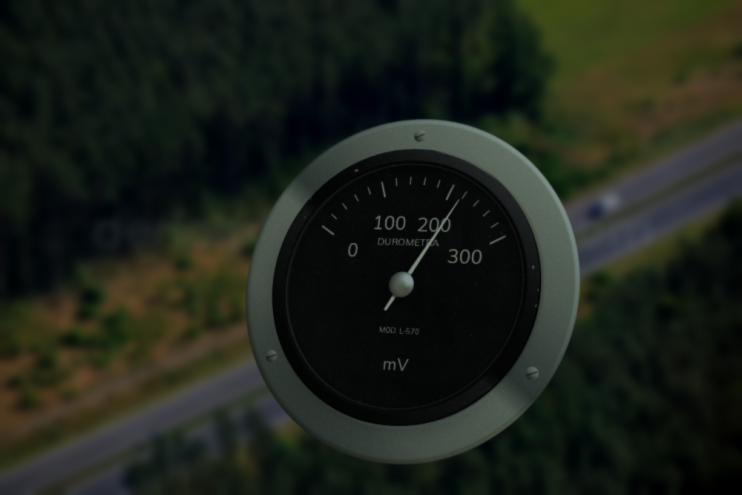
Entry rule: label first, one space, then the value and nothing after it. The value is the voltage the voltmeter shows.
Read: 220 mV
